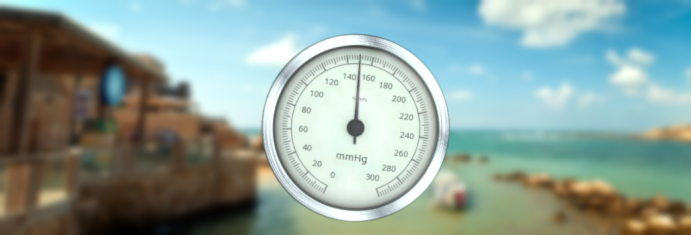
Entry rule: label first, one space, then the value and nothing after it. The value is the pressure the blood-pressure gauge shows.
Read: 150 mmHg
